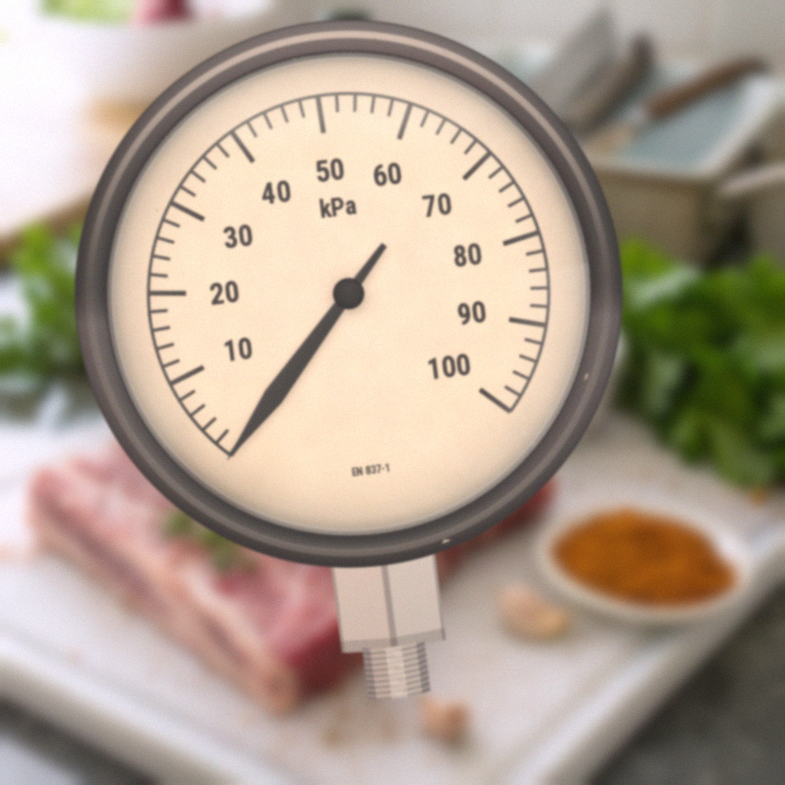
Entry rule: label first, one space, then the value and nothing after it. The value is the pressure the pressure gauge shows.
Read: 0 kPa
